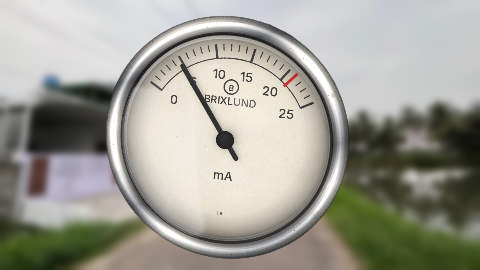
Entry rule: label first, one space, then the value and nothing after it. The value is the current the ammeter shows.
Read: 5 mA
